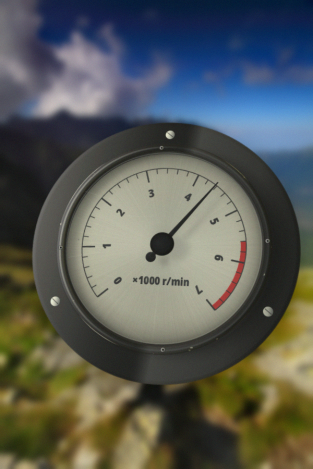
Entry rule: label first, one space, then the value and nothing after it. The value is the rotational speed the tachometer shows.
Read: 4400 rpm
